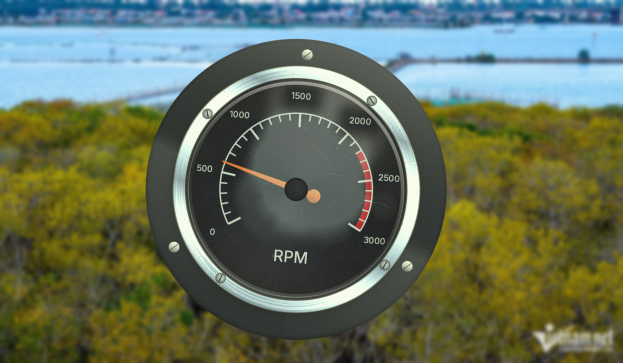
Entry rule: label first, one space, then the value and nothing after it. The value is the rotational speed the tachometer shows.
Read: 600 rpm
